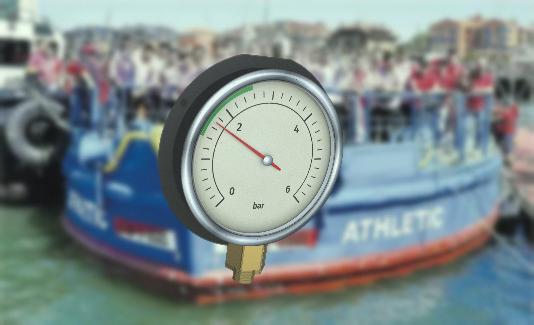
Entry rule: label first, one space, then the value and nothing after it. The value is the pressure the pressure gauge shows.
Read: 1.7 bar
